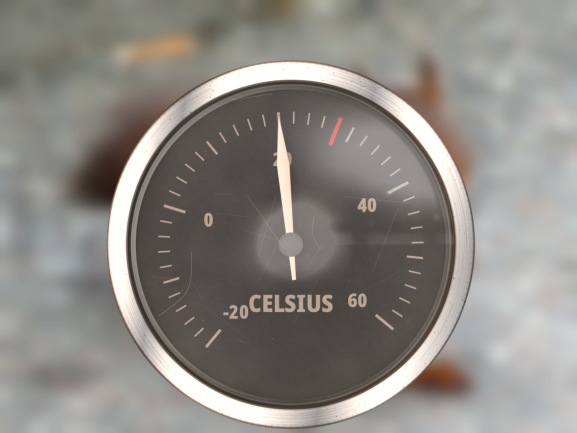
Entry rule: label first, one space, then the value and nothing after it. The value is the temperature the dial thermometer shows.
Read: 20 °C
